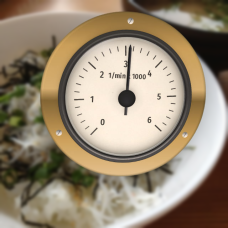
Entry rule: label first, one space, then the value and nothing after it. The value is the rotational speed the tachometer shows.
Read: 3100 rpm
